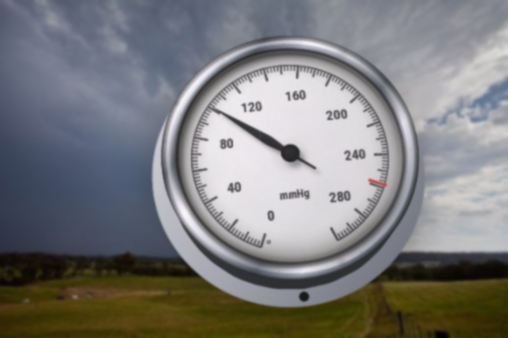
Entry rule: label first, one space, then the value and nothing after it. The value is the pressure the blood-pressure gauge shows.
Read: 100 mmHg
